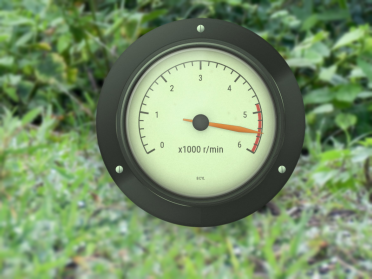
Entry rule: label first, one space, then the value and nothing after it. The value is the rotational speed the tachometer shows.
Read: 5500 rpm
